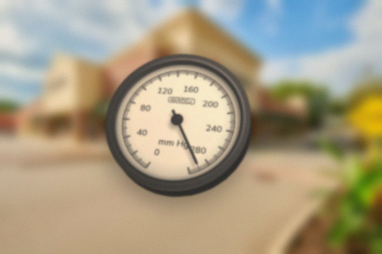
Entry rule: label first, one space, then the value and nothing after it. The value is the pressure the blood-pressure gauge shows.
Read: 290 mmHg
